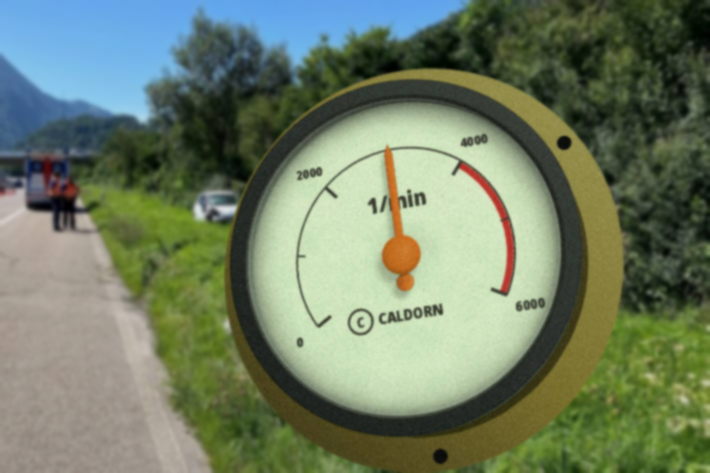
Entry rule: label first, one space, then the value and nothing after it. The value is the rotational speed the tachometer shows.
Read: 3000 rpm
